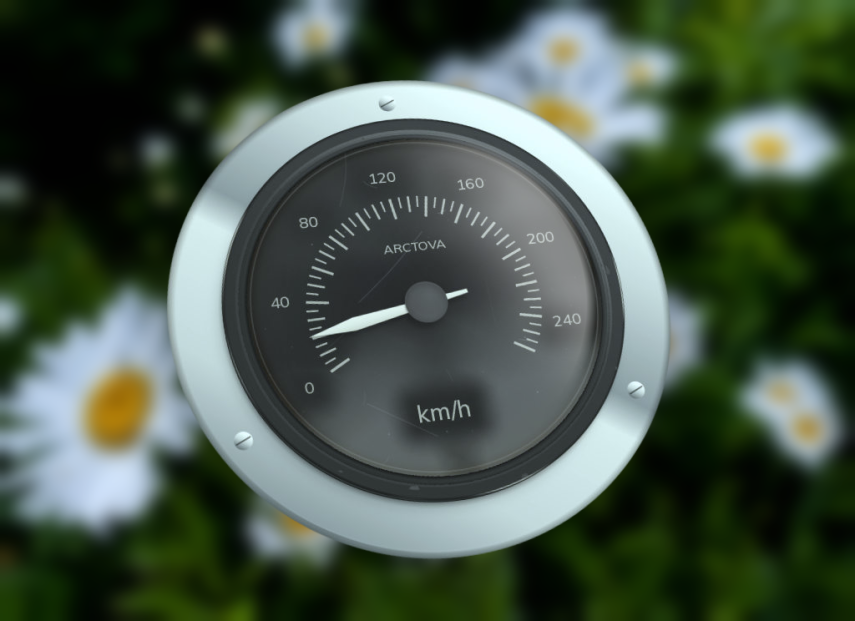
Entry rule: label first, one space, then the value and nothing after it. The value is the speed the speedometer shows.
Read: 20 km/h
